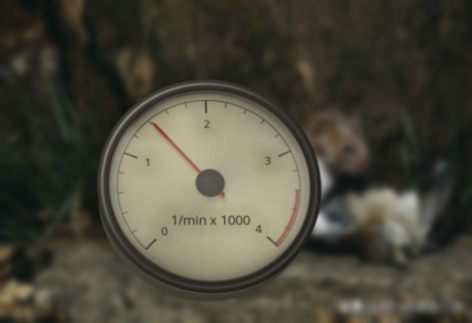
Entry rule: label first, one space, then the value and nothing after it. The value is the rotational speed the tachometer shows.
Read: 1400 rpm
